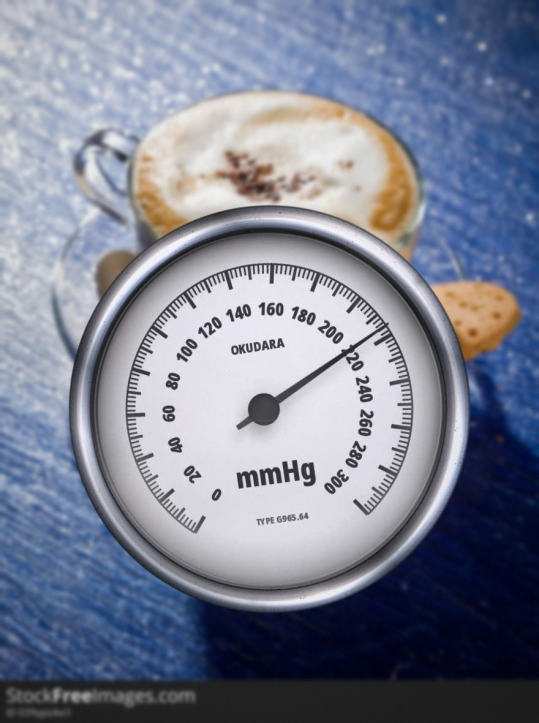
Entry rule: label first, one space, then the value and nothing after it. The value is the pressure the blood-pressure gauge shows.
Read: 216 mmHg
